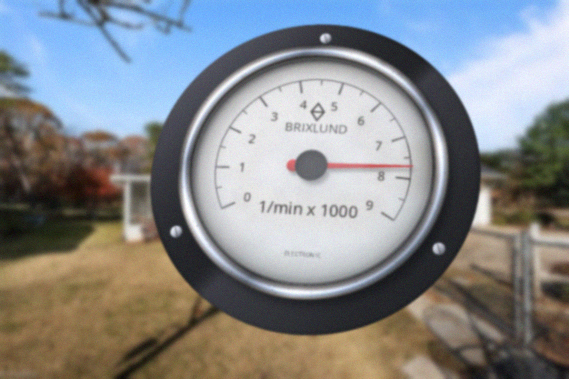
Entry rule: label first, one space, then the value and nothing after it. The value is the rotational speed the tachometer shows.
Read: 7750 rpm
